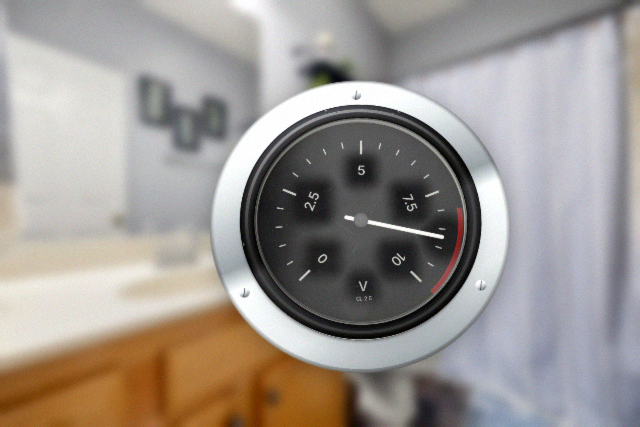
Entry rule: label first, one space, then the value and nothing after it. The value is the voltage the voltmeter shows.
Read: 8.75 V
